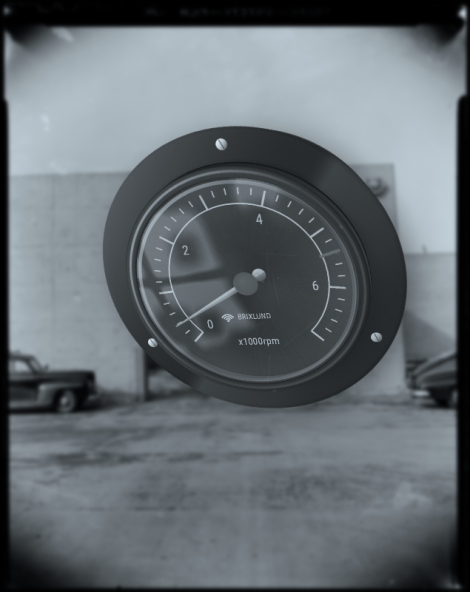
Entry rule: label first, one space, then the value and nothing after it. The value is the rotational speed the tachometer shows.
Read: 400 rpm
